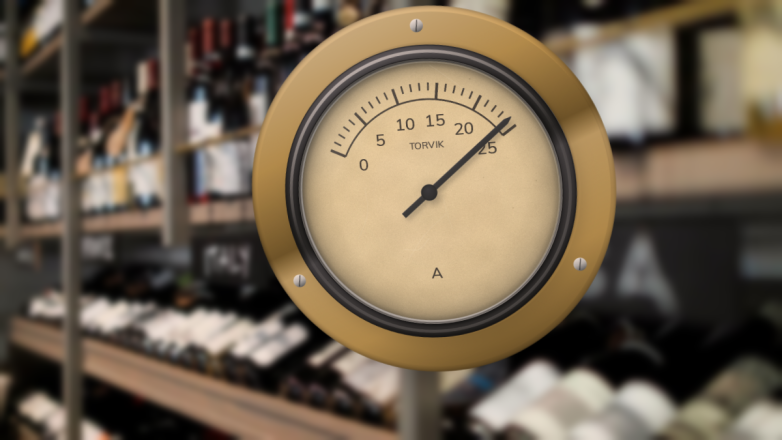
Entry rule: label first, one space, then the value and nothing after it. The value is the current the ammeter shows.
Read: 24 A
